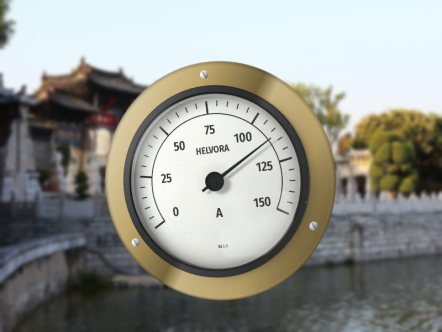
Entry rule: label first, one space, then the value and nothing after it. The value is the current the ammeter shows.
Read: 112.5 A
